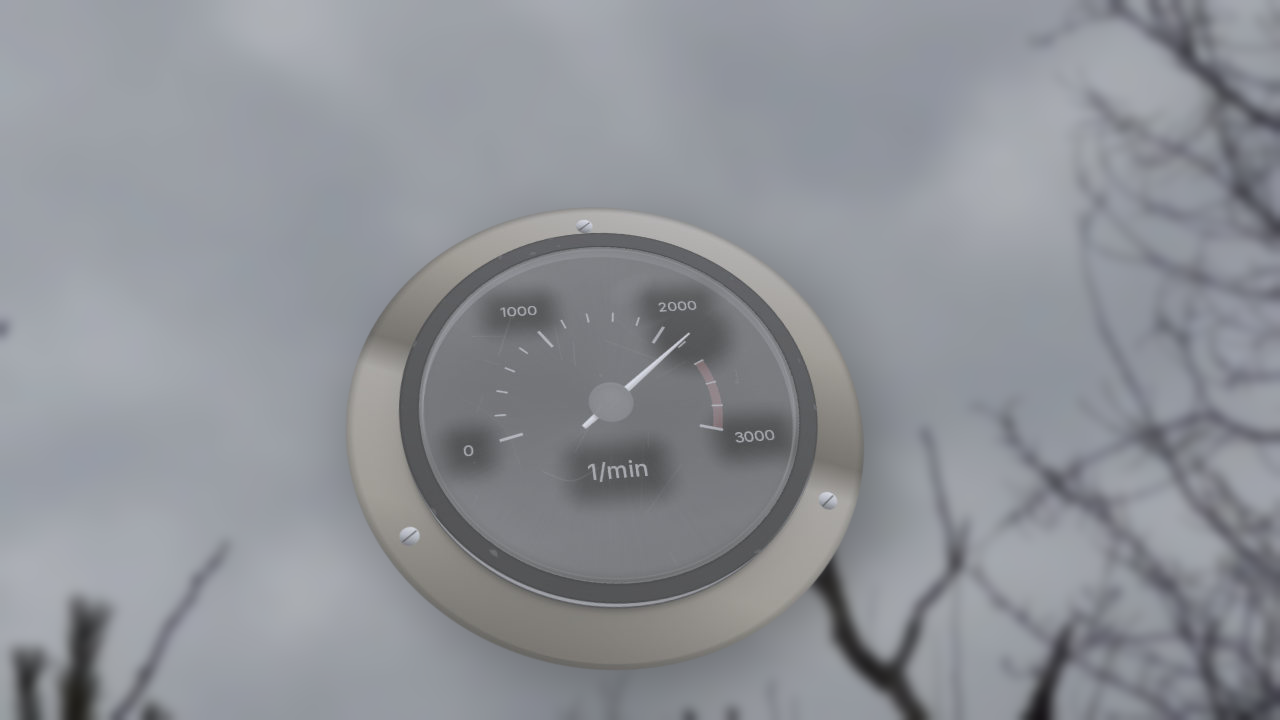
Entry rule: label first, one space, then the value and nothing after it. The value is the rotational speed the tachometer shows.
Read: 2200 rpm
